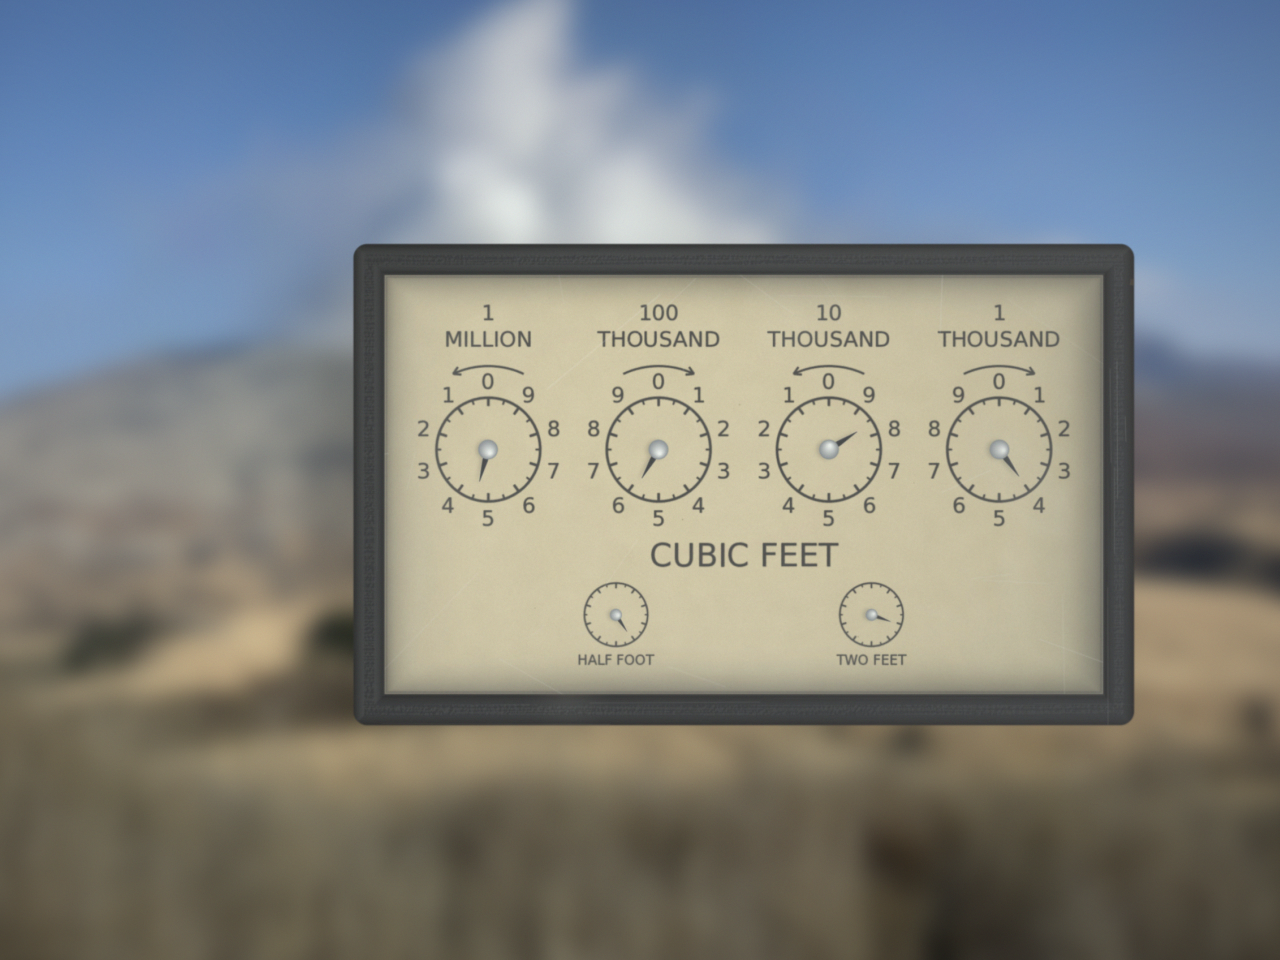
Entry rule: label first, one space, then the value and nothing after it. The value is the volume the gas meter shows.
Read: 458400 ft³
